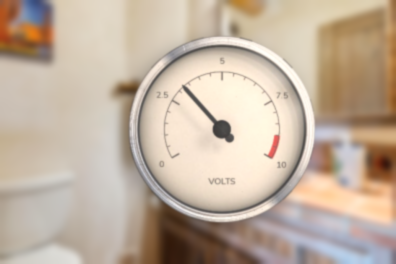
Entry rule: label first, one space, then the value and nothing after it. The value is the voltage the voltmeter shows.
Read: 3.25 V
